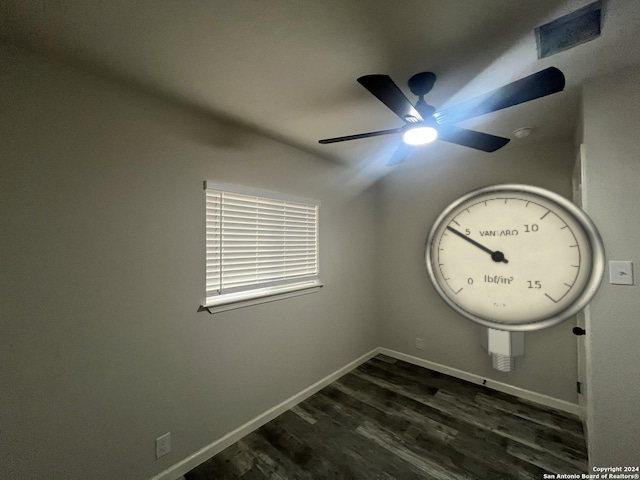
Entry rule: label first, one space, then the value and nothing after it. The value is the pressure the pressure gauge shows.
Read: 4.5 psi
